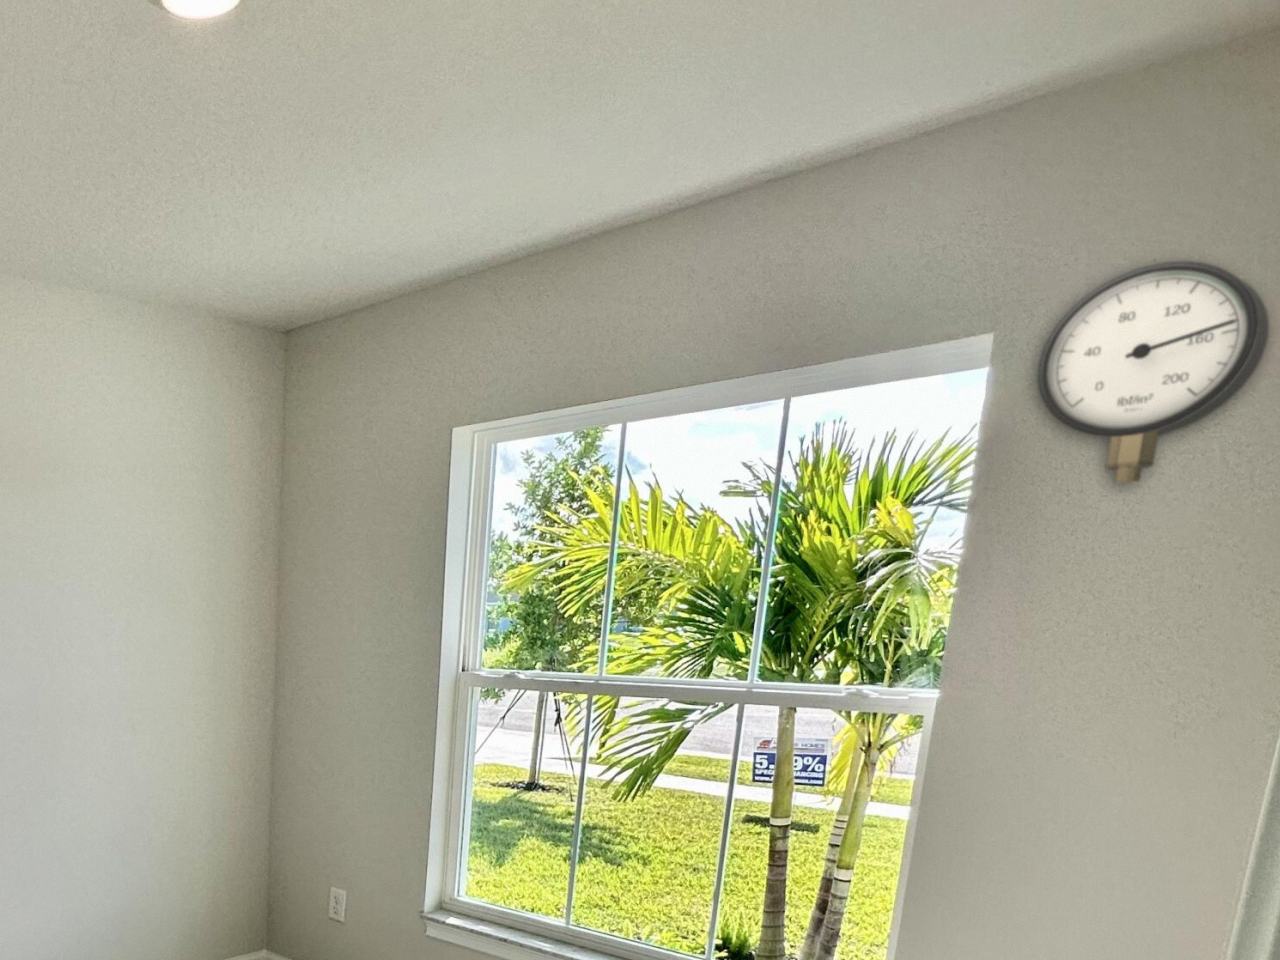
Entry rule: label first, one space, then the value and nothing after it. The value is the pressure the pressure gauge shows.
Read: 155 psi
